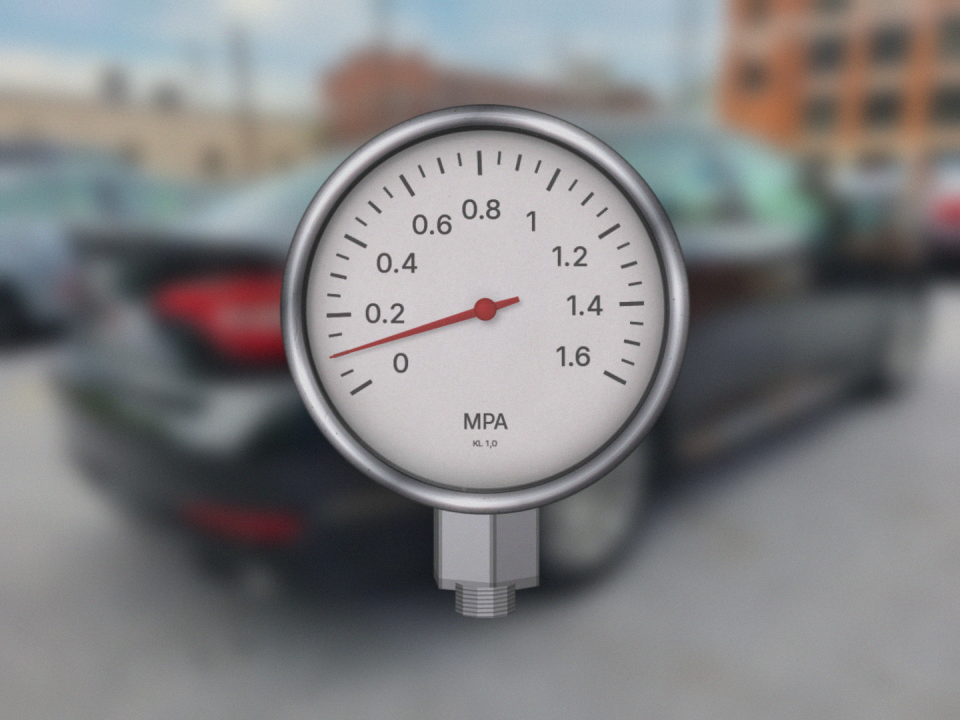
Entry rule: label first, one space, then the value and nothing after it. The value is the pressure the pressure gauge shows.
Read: 0.1 MPa
